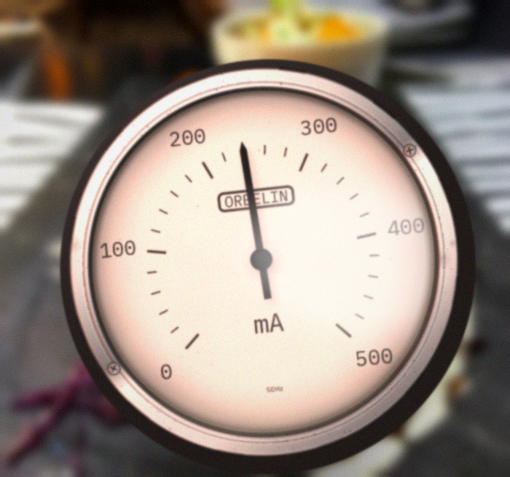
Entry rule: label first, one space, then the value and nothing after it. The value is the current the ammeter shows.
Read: 240 mA
